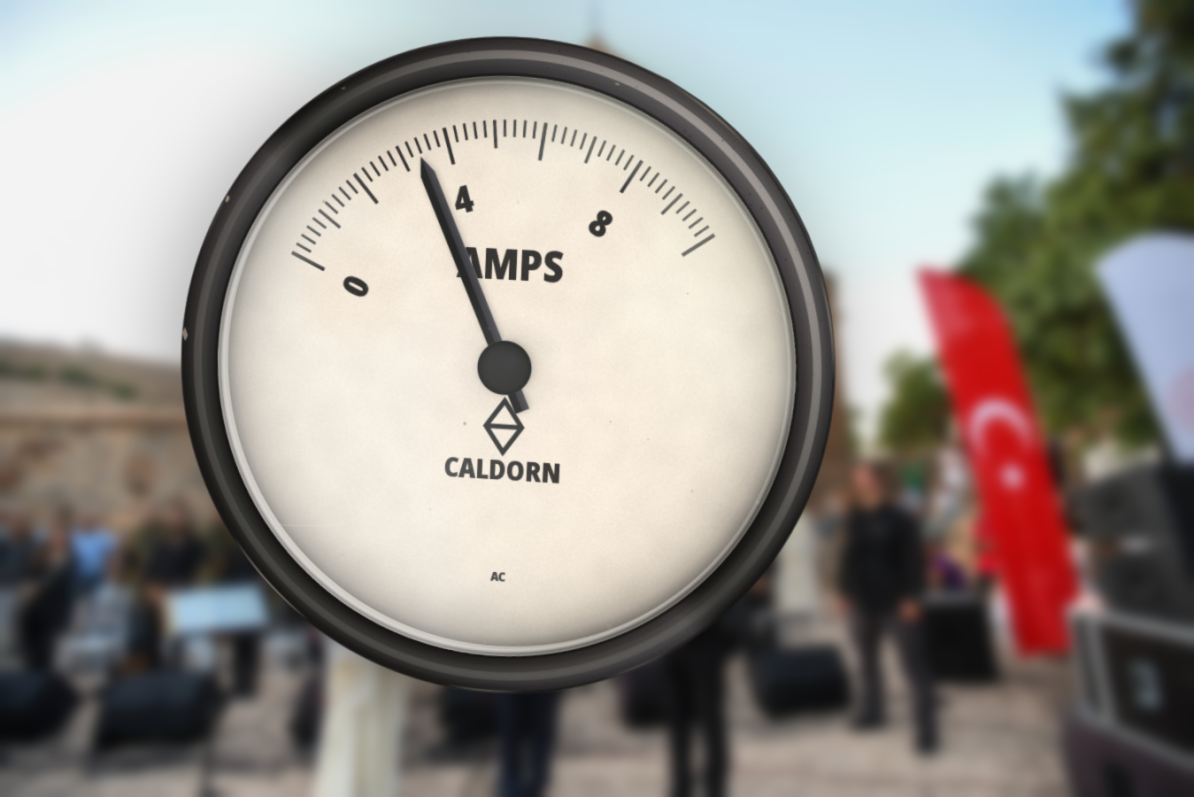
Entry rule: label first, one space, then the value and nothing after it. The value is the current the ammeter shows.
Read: 3.4 A
